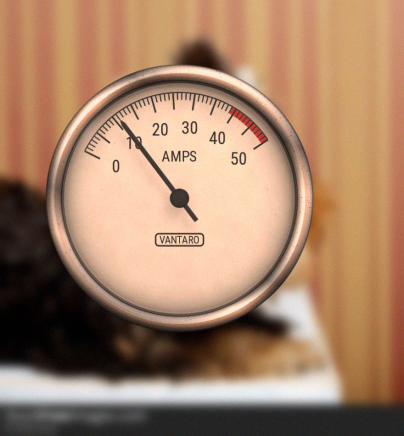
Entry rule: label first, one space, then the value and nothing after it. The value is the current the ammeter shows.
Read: 11 A
